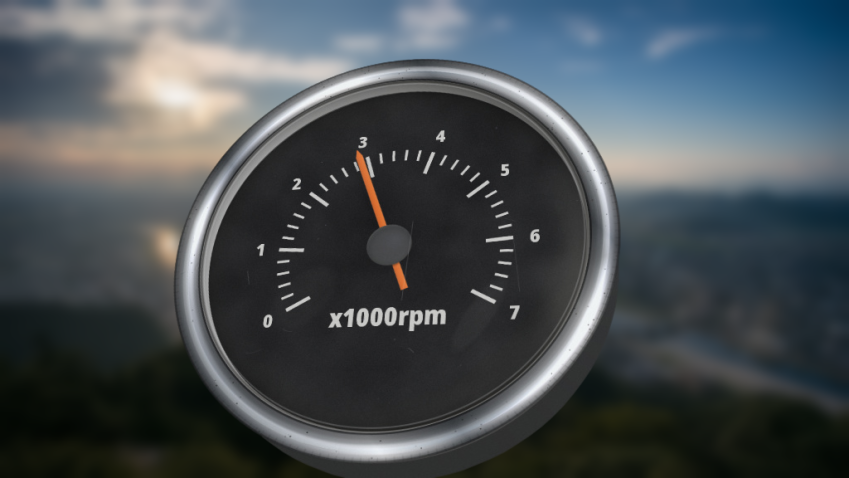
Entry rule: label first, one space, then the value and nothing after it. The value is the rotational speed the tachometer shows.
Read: 2900 rpm
